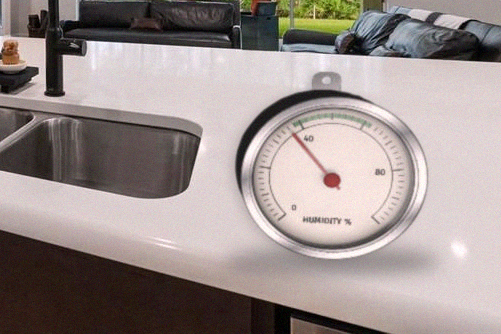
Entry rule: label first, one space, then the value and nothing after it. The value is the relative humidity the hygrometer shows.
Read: 36 %
